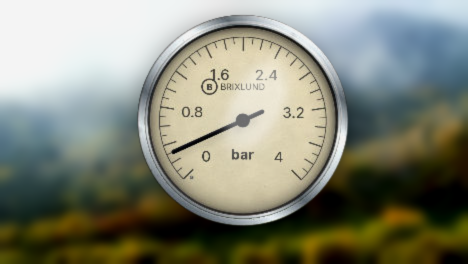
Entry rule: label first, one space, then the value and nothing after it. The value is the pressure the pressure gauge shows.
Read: 0.3 bar
